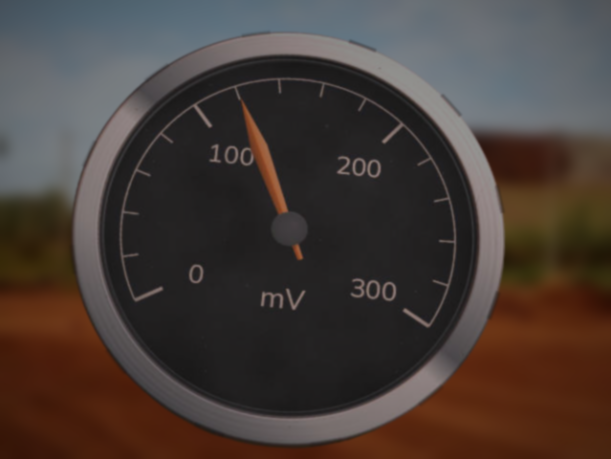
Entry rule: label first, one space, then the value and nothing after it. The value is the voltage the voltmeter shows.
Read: 120 mV
